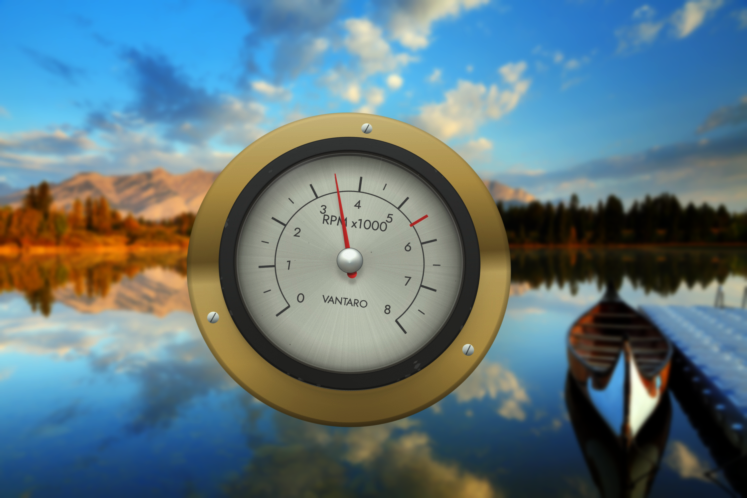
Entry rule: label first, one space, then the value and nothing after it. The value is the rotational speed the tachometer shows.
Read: 3500 rpm
